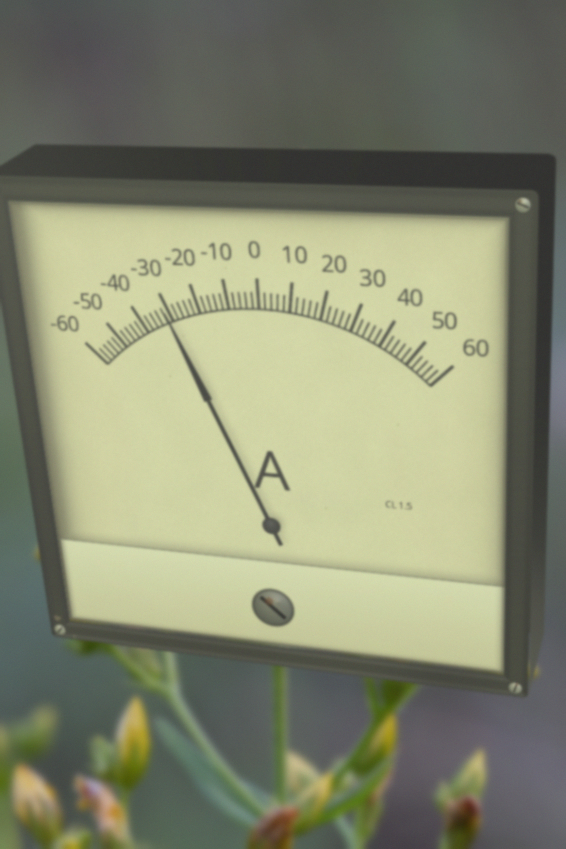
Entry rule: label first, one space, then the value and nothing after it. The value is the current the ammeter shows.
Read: -30 A
